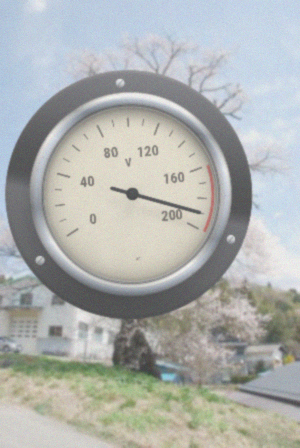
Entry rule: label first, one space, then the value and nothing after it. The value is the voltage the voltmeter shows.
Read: 190 V
